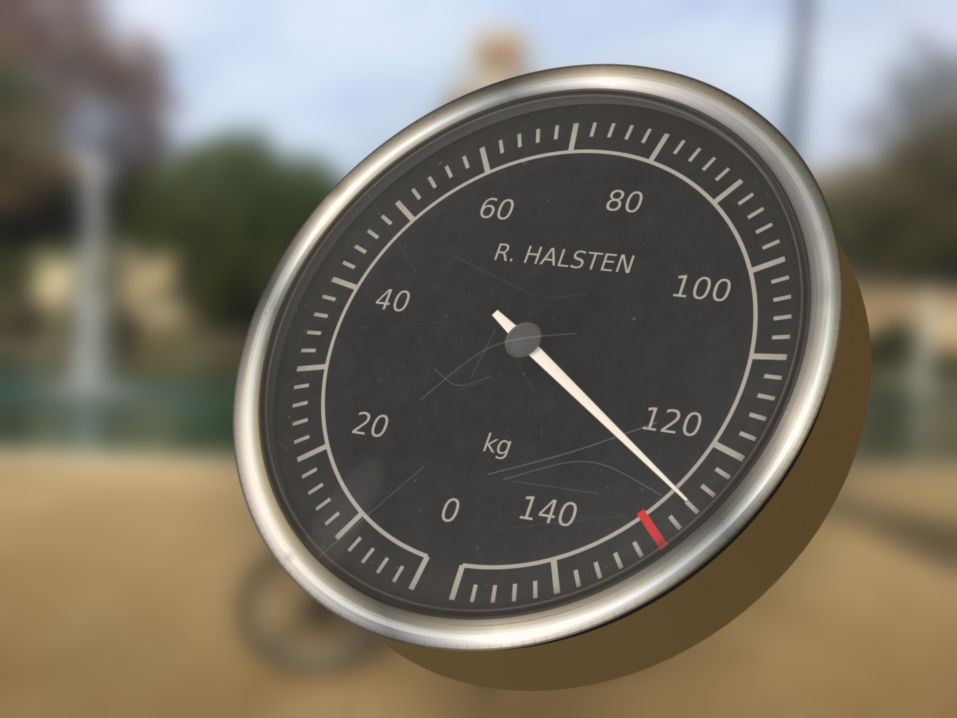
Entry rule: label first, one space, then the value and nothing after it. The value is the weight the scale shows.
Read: 126 kg
